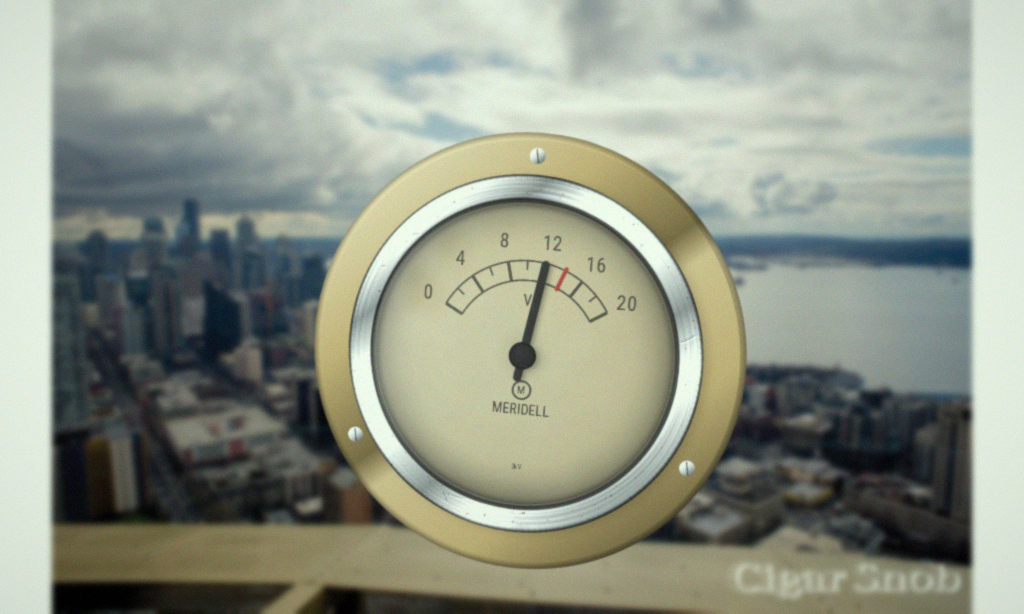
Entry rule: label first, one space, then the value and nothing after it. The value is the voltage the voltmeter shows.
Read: 12 V
